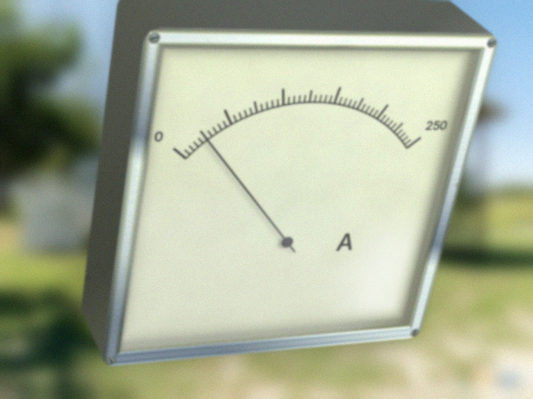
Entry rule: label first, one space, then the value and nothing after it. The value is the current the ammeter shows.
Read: 25 A
